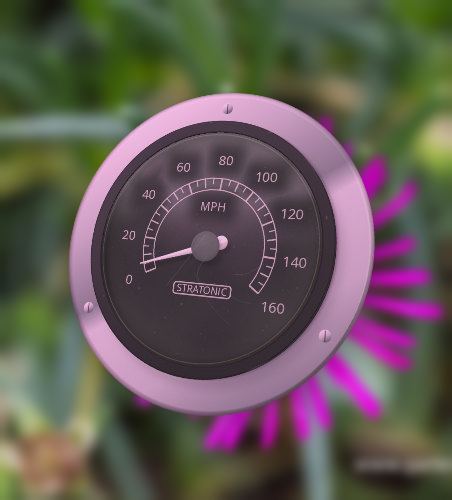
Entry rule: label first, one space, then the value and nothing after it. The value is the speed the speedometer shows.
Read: 5 mph
